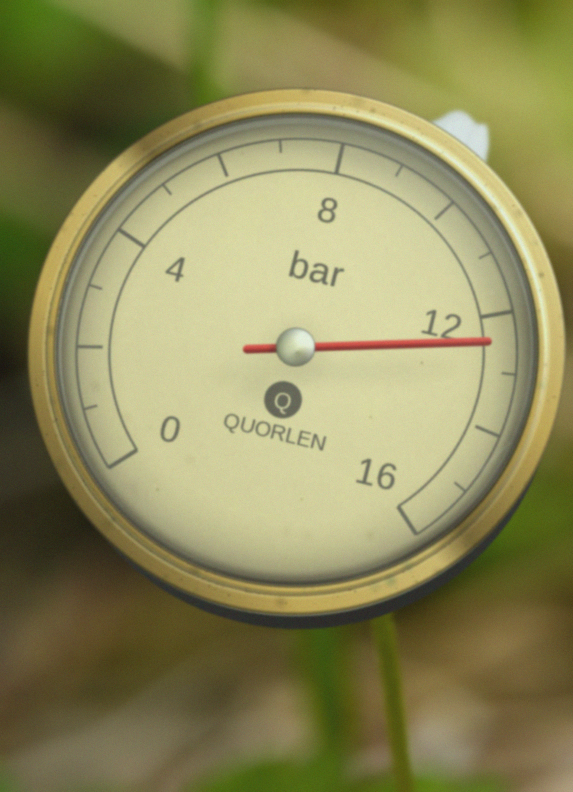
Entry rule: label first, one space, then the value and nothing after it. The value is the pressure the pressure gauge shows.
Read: 12.5 bar
